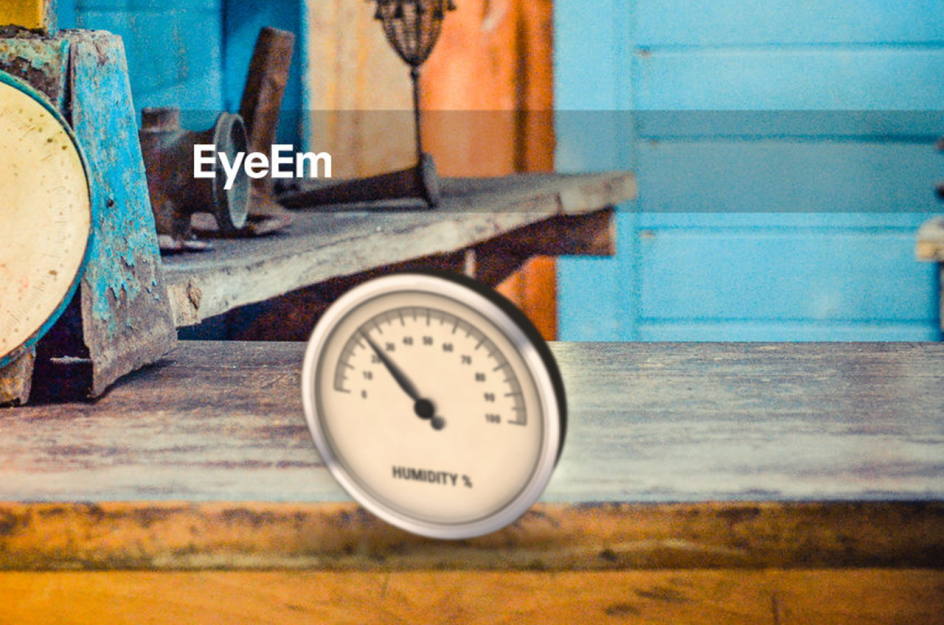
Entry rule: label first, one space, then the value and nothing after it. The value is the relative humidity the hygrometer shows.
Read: 25 %
